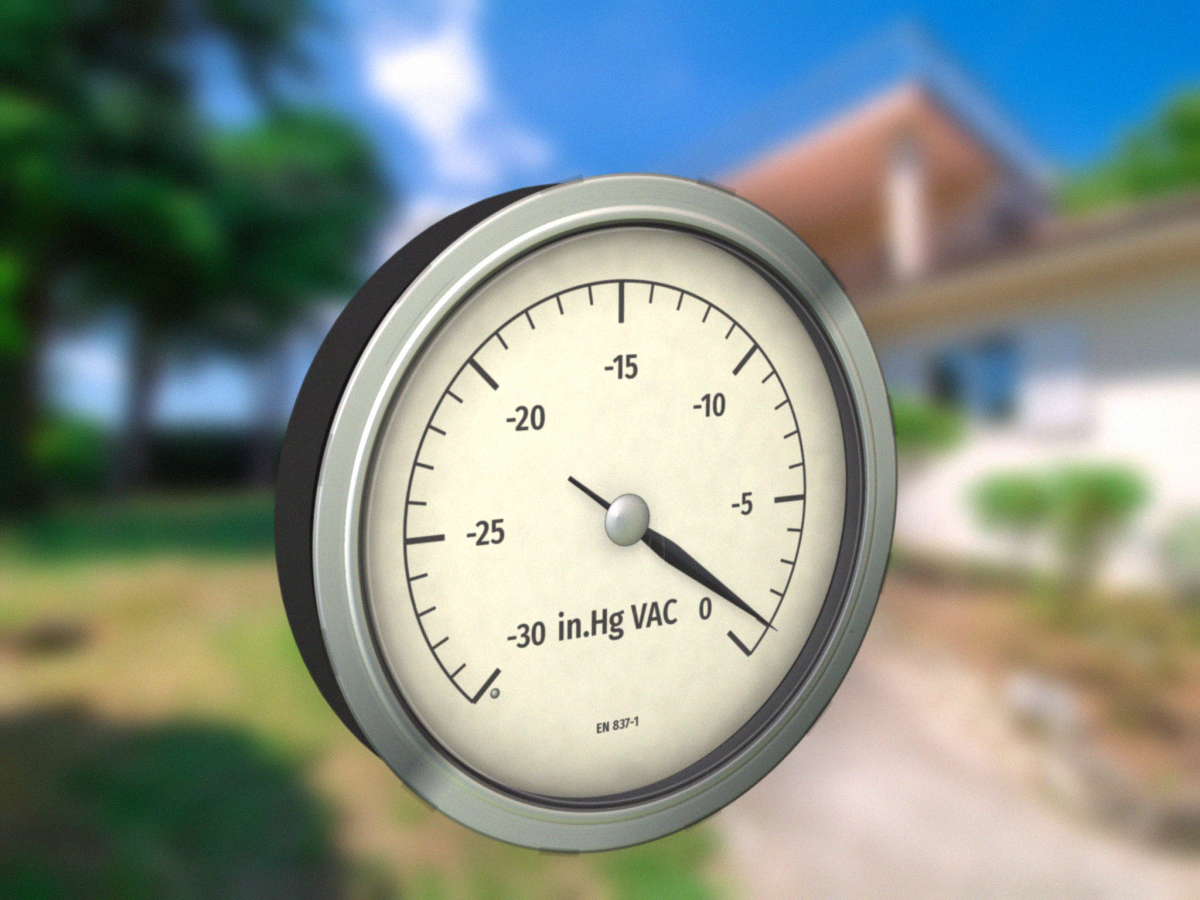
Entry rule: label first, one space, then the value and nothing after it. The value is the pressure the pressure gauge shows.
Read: -1 inHg
